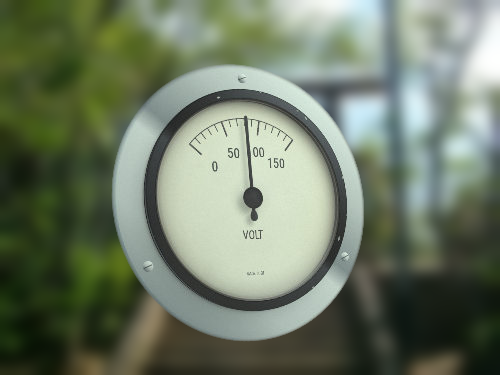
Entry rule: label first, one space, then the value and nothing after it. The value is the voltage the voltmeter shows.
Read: 80 V
